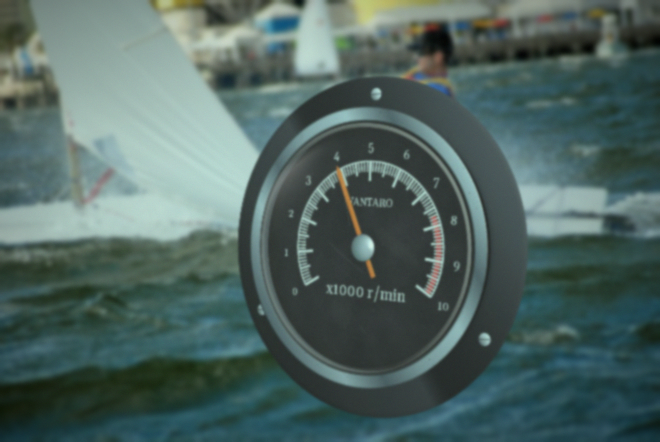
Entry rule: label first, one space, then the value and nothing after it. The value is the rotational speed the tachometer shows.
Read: 4000 rpm
